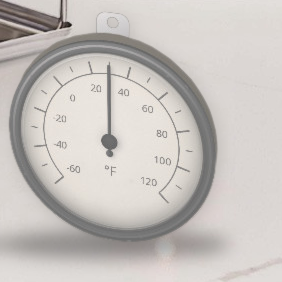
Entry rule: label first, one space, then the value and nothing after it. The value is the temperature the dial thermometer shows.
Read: 30 °F
